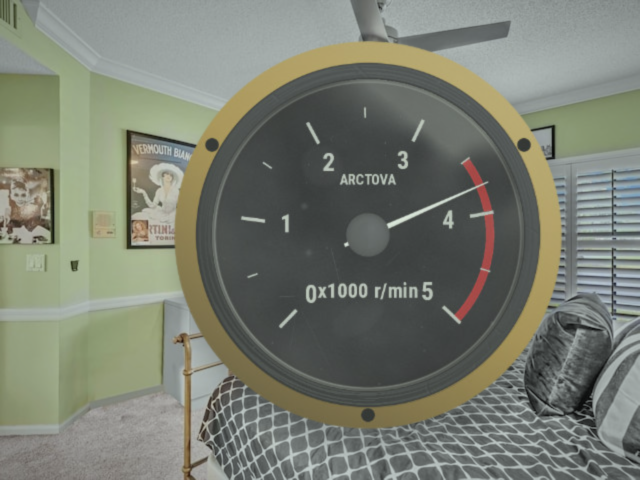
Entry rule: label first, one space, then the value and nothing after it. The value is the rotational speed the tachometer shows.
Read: 3750 rpm
